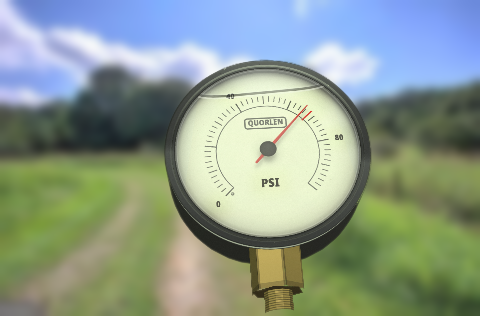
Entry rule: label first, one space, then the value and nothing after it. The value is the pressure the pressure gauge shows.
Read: 66 psi
